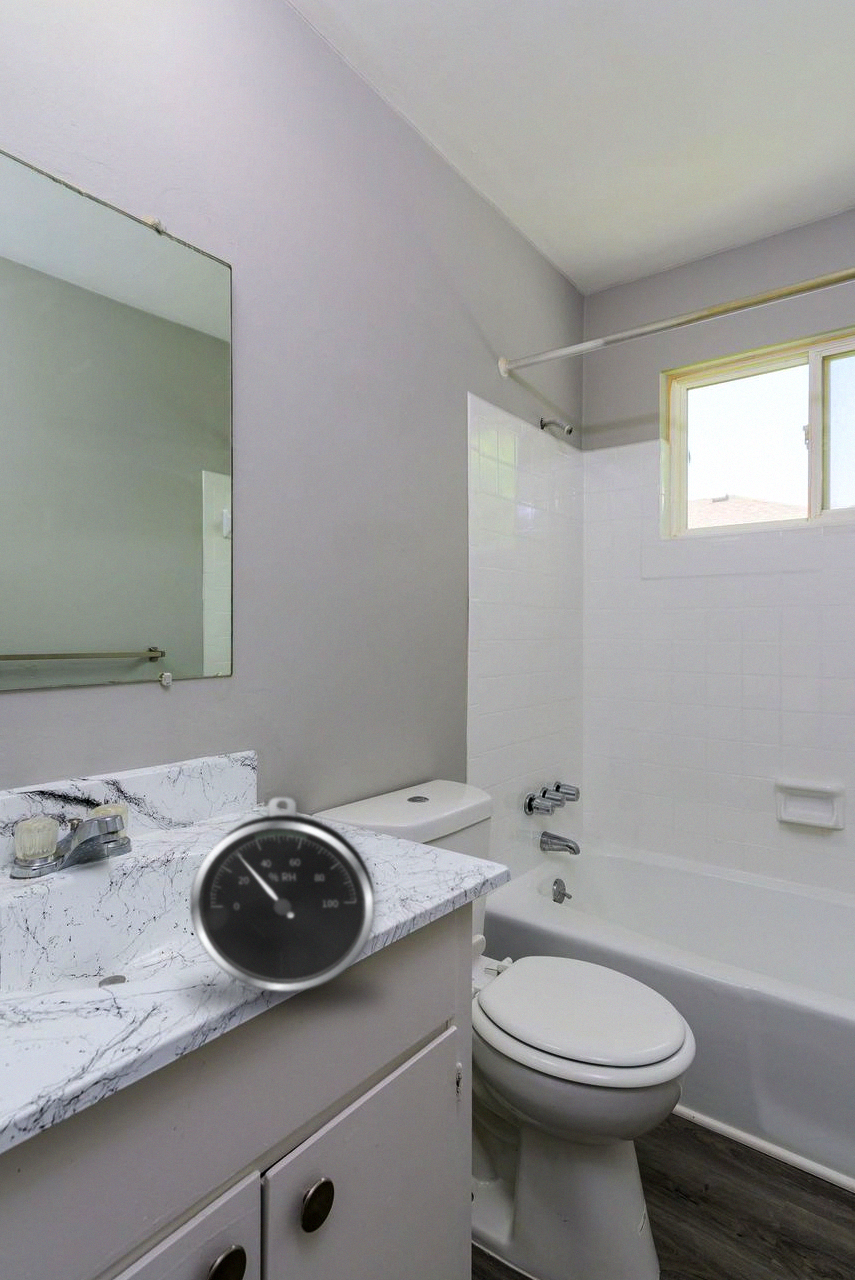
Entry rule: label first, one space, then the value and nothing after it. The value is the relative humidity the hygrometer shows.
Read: 30 %
